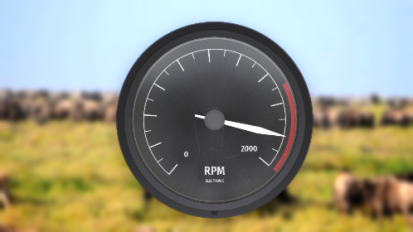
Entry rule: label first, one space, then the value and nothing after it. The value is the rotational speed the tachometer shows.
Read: 1800 rpm
